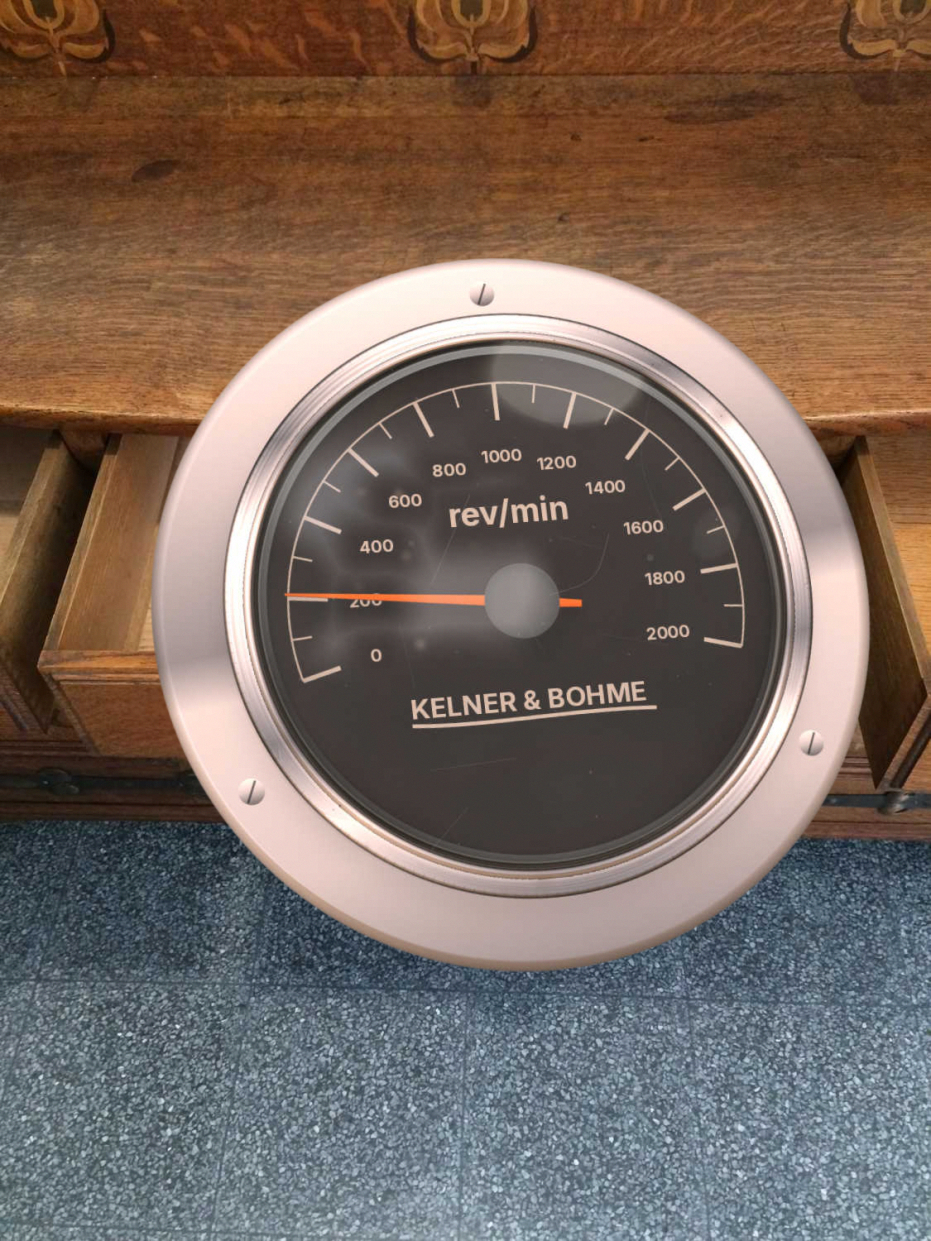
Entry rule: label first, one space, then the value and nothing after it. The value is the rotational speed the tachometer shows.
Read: 200 rpm
